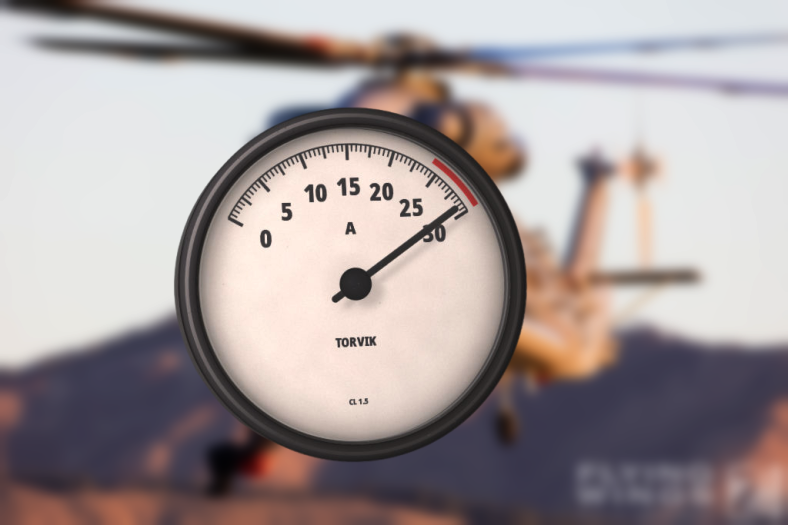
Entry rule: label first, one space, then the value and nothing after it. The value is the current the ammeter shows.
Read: 29 A
